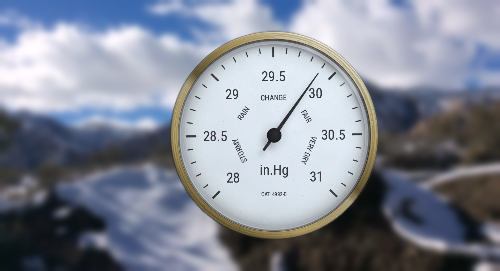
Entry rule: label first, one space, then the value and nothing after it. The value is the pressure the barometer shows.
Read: 29.9 inHg
